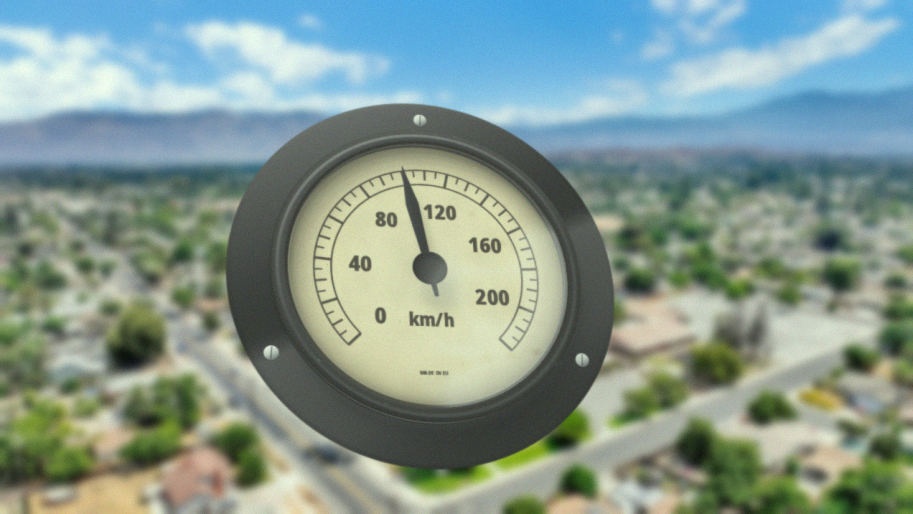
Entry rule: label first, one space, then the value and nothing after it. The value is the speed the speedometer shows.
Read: 100 km/h
